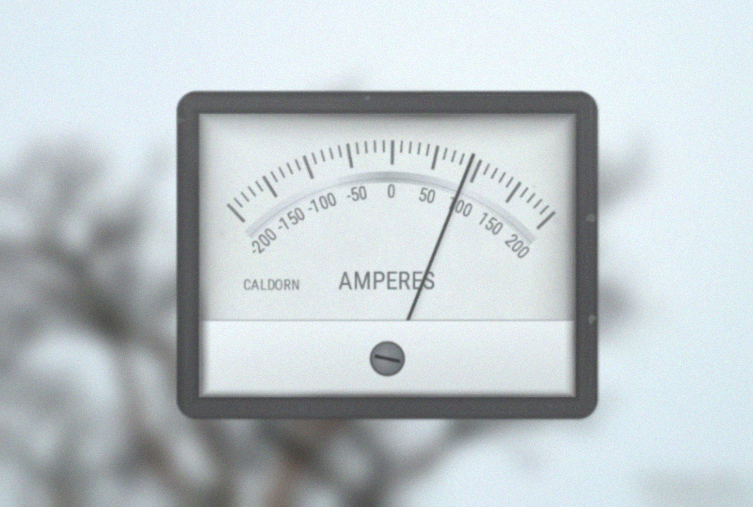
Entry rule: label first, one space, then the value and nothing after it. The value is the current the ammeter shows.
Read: 90 A
